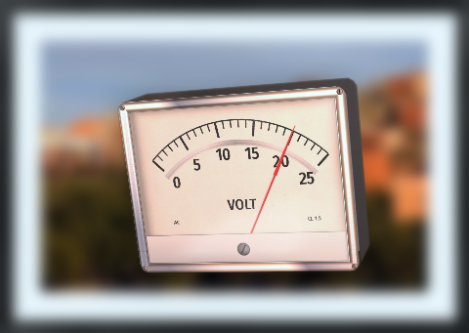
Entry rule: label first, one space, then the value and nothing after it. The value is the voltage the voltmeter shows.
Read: 20 V
